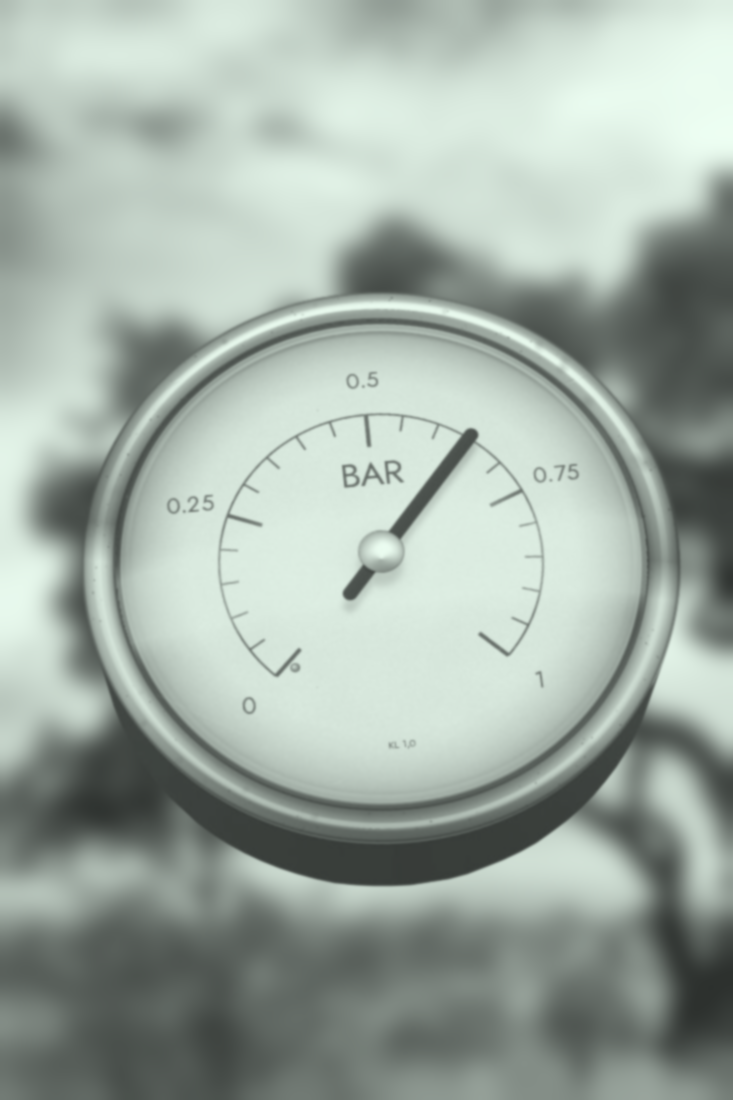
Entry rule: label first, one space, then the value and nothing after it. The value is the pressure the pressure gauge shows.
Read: 0.65 bar
